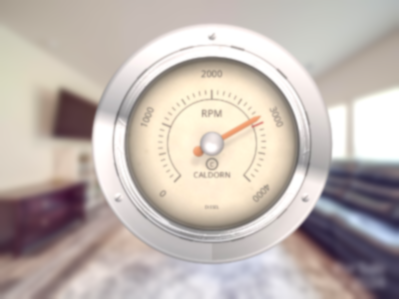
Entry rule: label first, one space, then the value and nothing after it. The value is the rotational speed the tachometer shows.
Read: 2900 rpm
